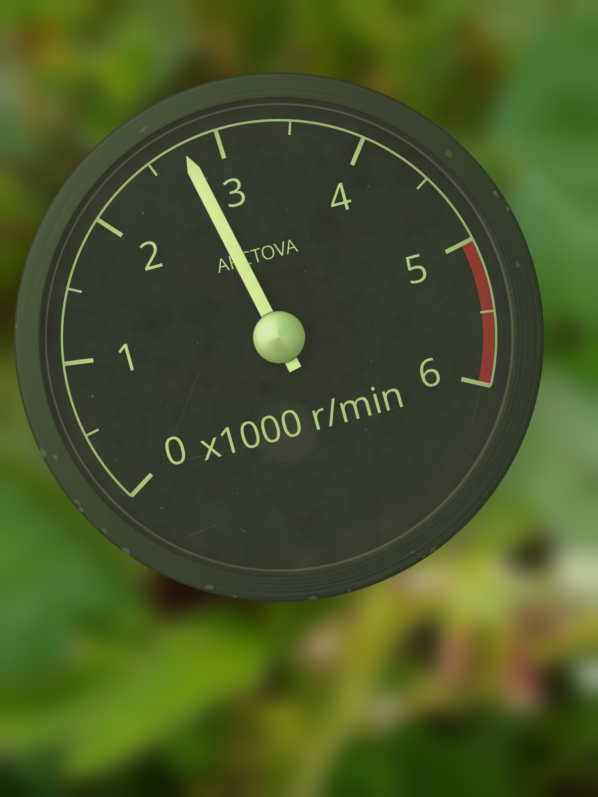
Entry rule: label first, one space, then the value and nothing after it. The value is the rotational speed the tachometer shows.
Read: 2750 rpm
